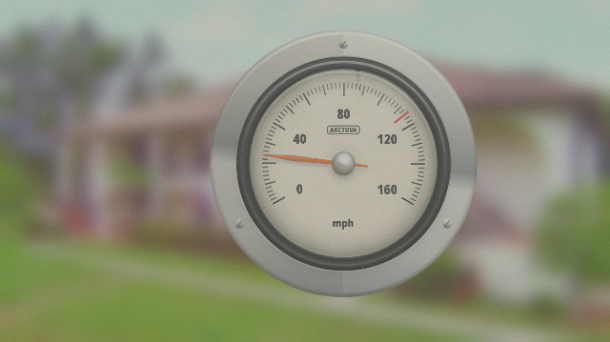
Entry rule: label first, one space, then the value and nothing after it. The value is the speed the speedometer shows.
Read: 24 mph
